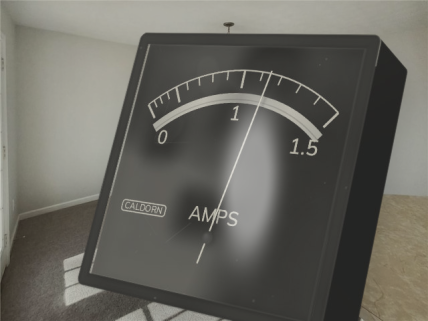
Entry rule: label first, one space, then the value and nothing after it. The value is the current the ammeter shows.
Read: 1.15 A
